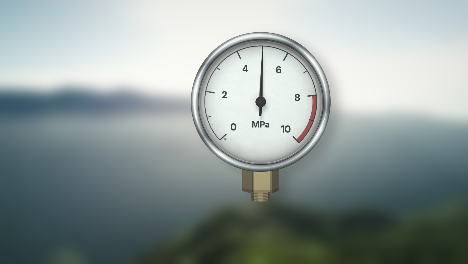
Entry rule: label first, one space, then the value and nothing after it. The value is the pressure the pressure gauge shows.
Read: 5 MPa
